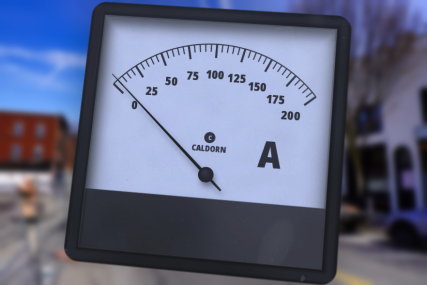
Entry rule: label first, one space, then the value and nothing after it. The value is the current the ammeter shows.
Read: 5 A
